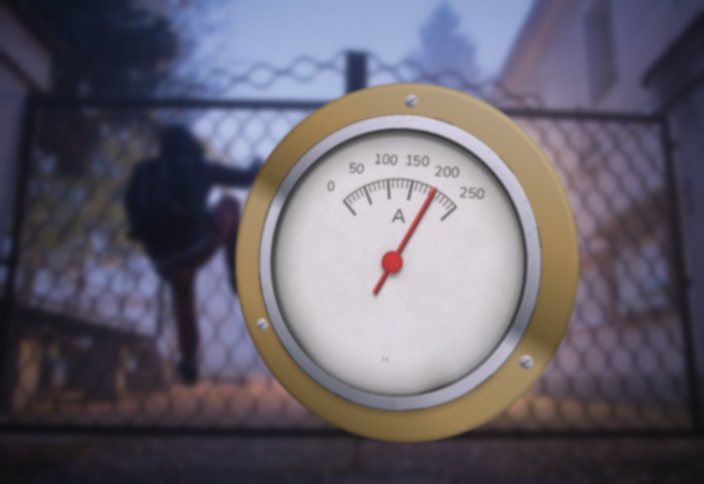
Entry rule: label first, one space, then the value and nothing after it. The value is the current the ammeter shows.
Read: 200 A
